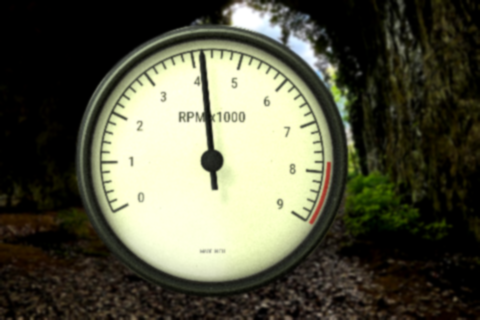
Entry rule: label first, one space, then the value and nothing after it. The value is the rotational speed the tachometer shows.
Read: 4200 rpm
